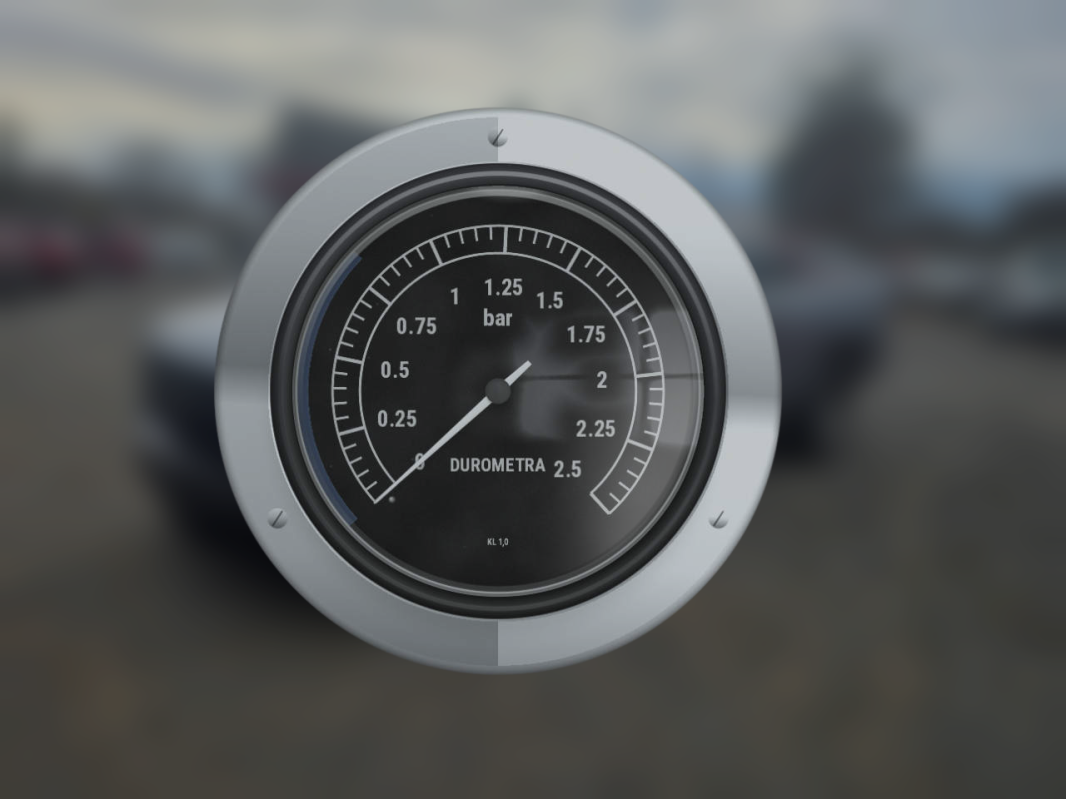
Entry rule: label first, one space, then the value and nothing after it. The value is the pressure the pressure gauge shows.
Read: 0 bar
